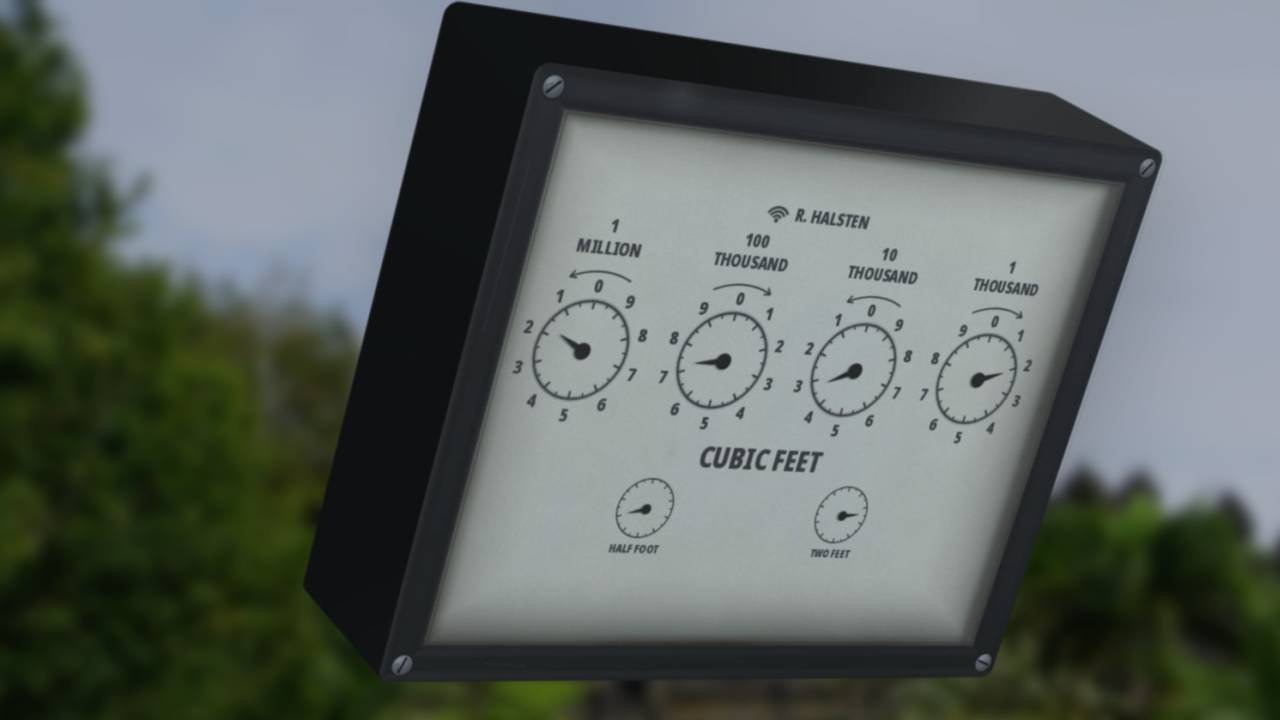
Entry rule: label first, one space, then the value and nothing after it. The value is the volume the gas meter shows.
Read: 173200 ft³
